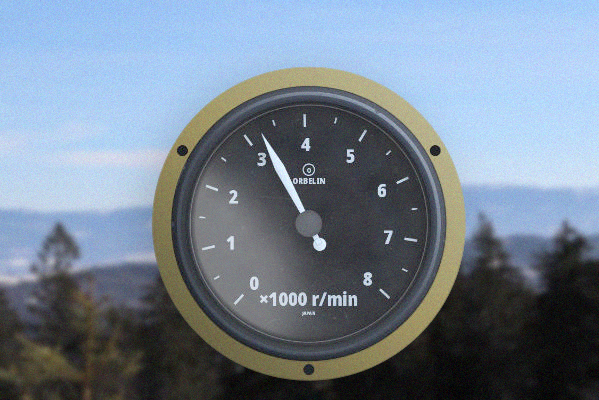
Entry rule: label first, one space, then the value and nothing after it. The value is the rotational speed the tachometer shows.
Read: 3250 rpm
